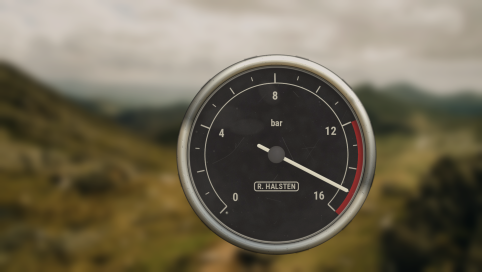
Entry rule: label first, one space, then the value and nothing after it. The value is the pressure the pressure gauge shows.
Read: 15 bar
